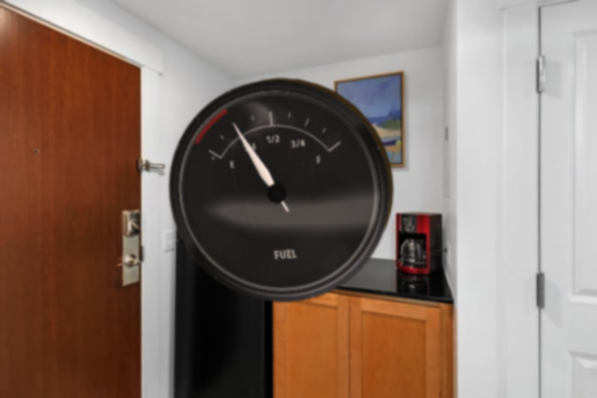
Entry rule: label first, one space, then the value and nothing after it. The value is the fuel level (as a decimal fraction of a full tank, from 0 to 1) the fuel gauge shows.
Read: 0.25
